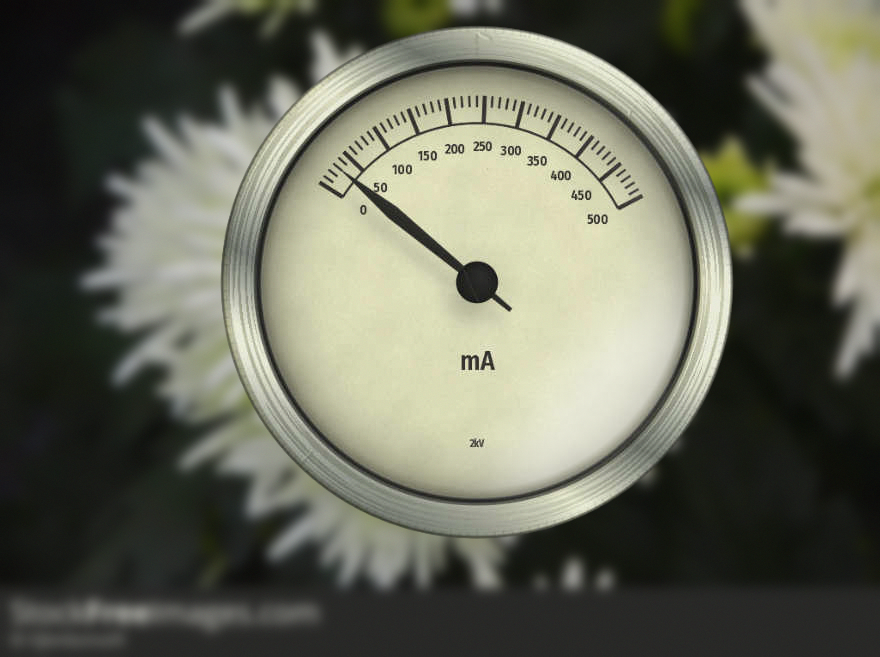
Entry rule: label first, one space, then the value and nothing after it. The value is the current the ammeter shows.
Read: 30 mA
